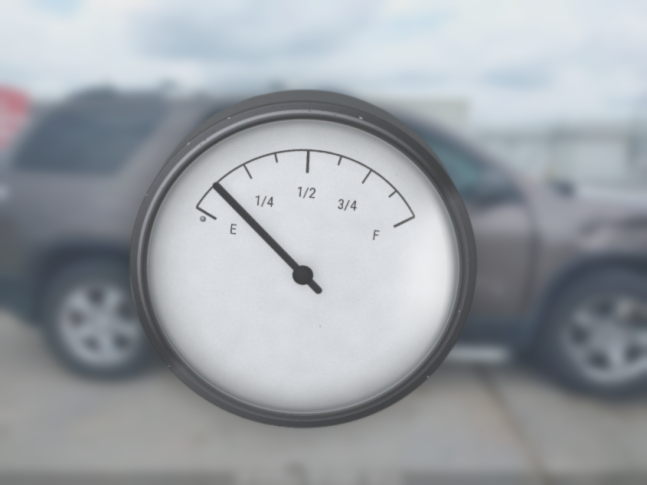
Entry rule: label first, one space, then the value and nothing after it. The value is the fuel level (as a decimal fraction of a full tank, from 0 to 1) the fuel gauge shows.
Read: 0.125
